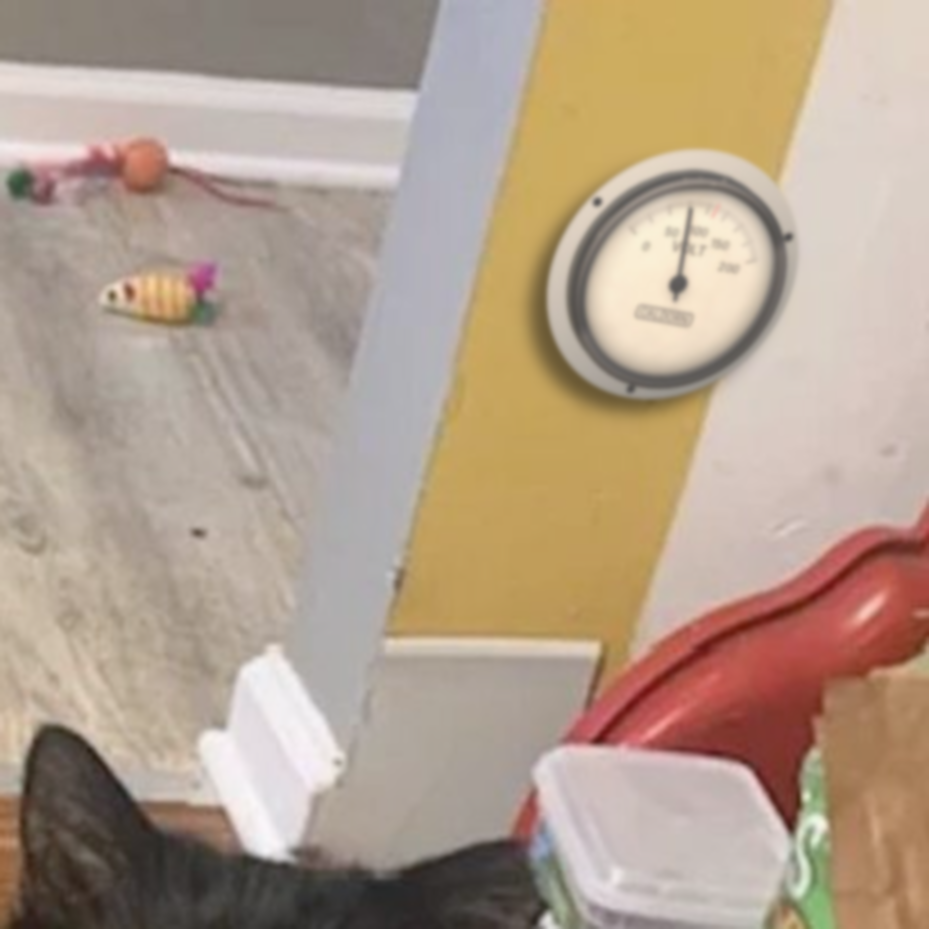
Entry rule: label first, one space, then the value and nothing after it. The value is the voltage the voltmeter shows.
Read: 75 V
